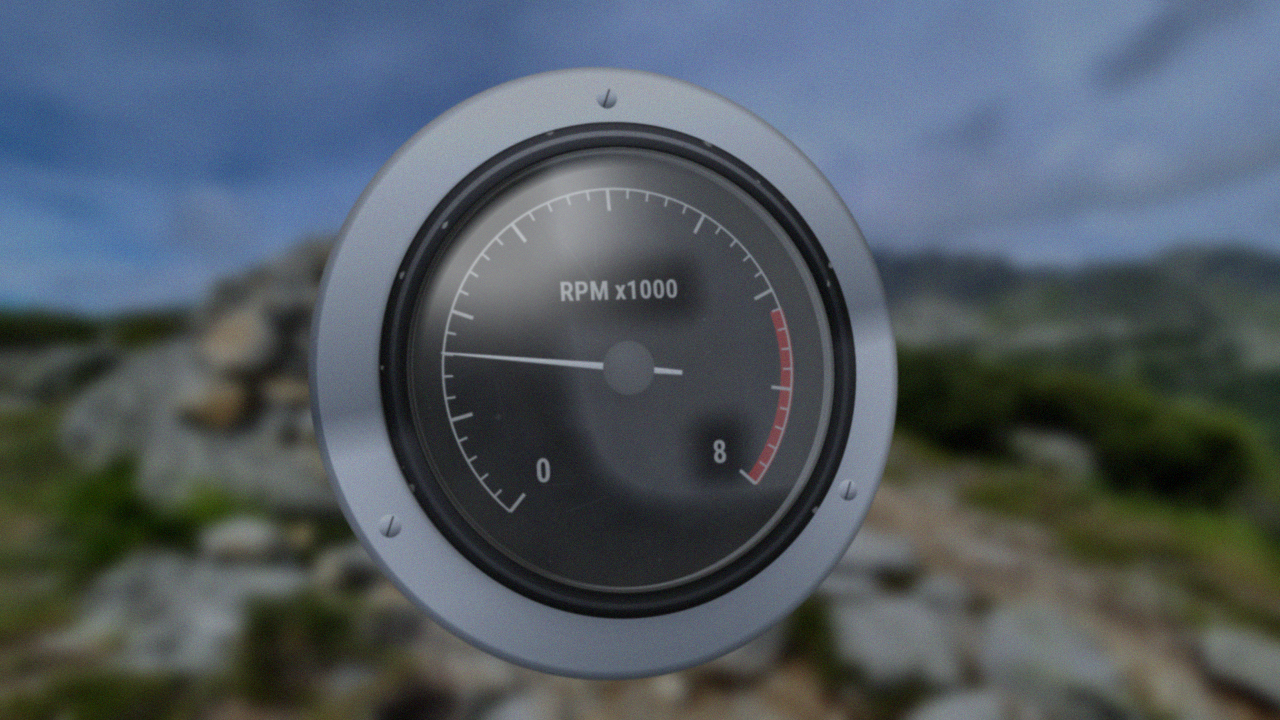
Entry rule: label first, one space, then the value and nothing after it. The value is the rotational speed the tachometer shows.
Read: 1600 rpm
